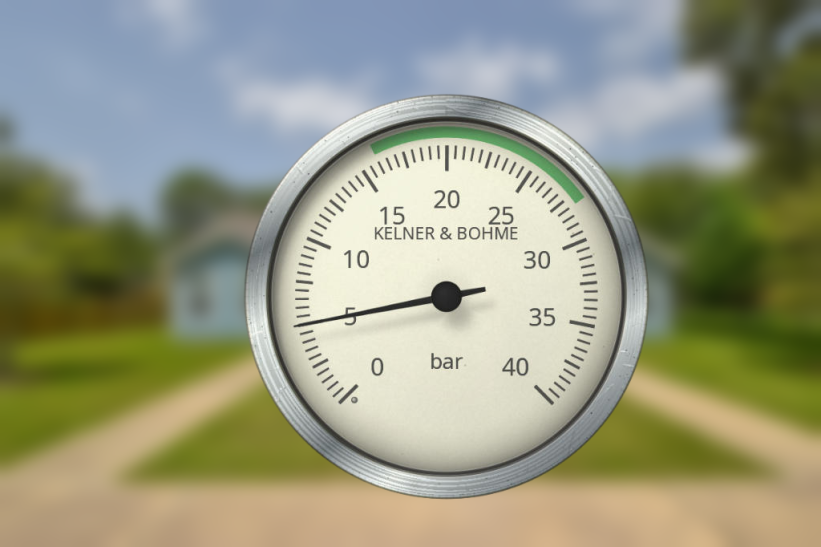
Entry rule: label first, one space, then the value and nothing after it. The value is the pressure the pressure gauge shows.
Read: 5 bar
